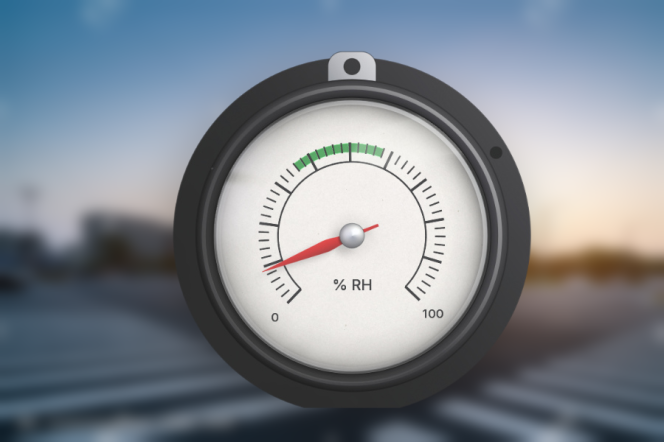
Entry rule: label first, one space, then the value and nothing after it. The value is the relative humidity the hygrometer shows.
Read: 9 %
